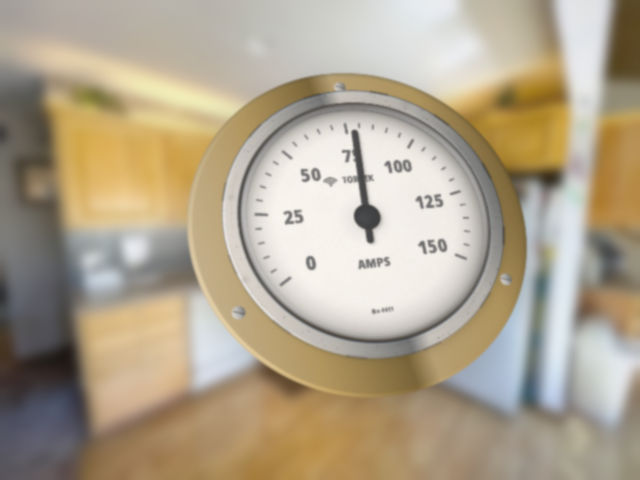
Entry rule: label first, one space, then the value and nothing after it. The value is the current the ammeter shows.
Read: 77.5 A
